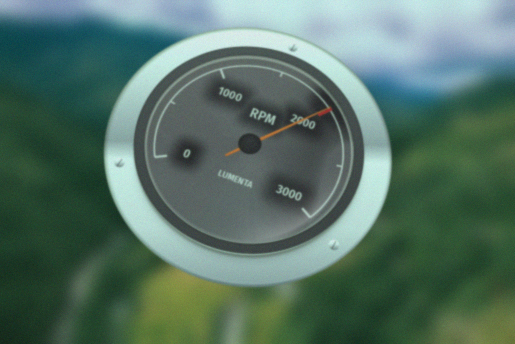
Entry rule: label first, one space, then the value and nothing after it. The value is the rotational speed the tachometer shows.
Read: 2000 rpm
